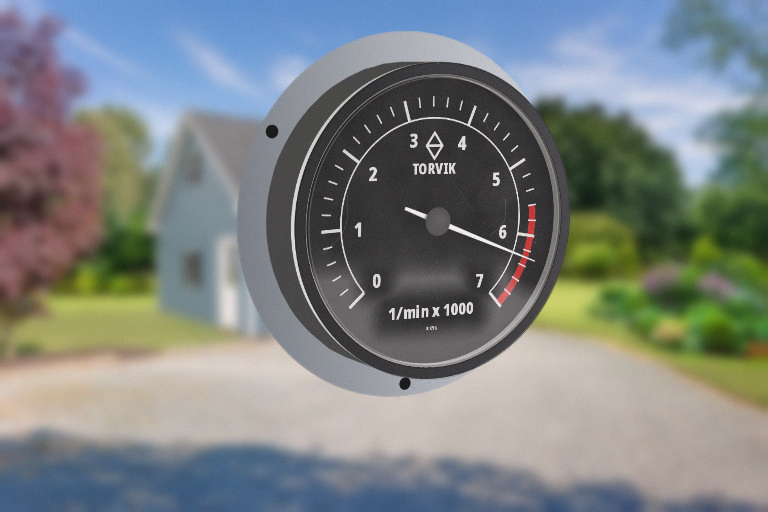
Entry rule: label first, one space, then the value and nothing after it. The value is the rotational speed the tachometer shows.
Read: 6300 rpm
